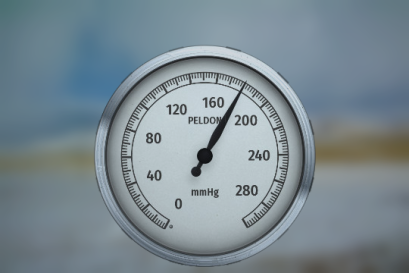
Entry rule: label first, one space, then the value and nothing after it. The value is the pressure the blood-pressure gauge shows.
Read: 180 mmHg
